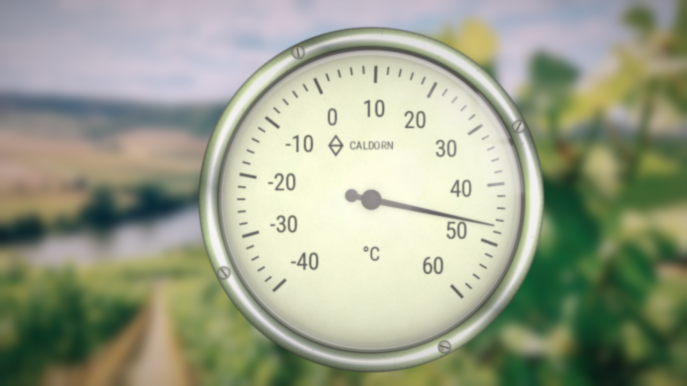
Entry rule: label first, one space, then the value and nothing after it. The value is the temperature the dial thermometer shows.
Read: 47 °C
